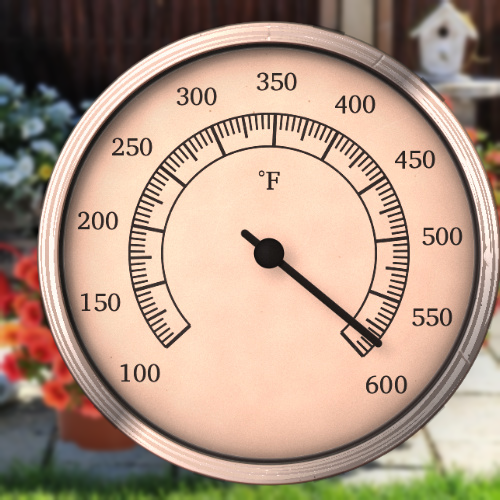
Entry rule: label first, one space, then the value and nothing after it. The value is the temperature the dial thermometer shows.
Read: 585 °F
